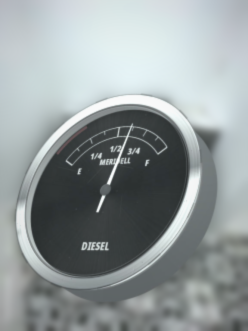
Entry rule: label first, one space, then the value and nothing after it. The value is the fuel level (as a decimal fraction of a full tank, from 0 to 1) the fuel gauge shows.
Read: 0.625
